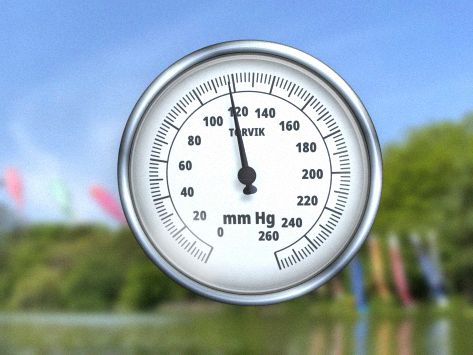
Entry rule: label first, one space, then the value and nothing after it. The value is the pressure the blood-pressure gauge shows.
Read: 118 mmHg
